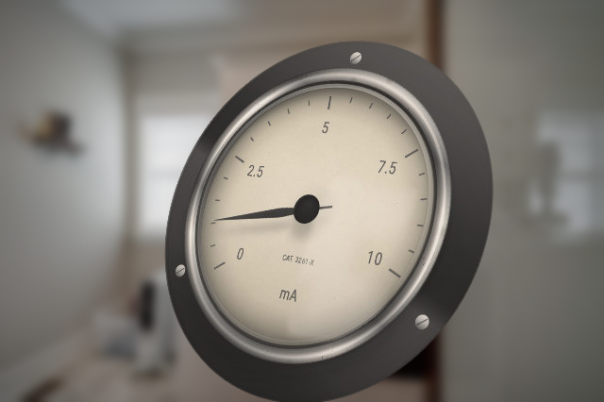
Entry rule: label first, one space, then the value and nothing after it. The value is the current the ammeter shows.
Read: 1 mA
